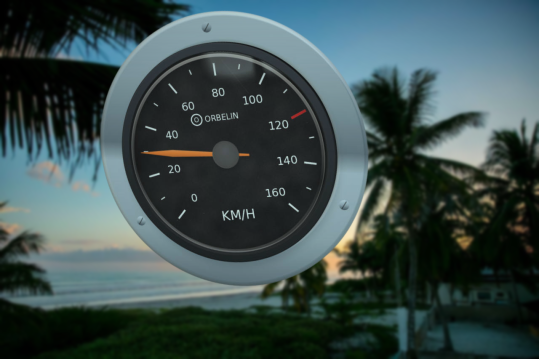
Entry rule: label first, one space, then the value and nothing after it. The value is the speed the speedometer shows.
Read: 30 km/h
